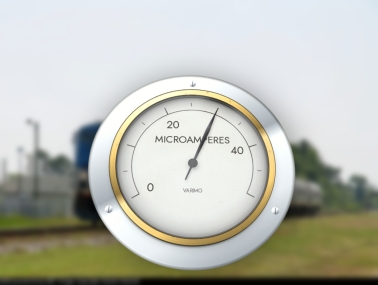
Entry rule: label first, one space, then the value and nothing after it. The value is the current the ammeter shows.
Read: 30 µA
